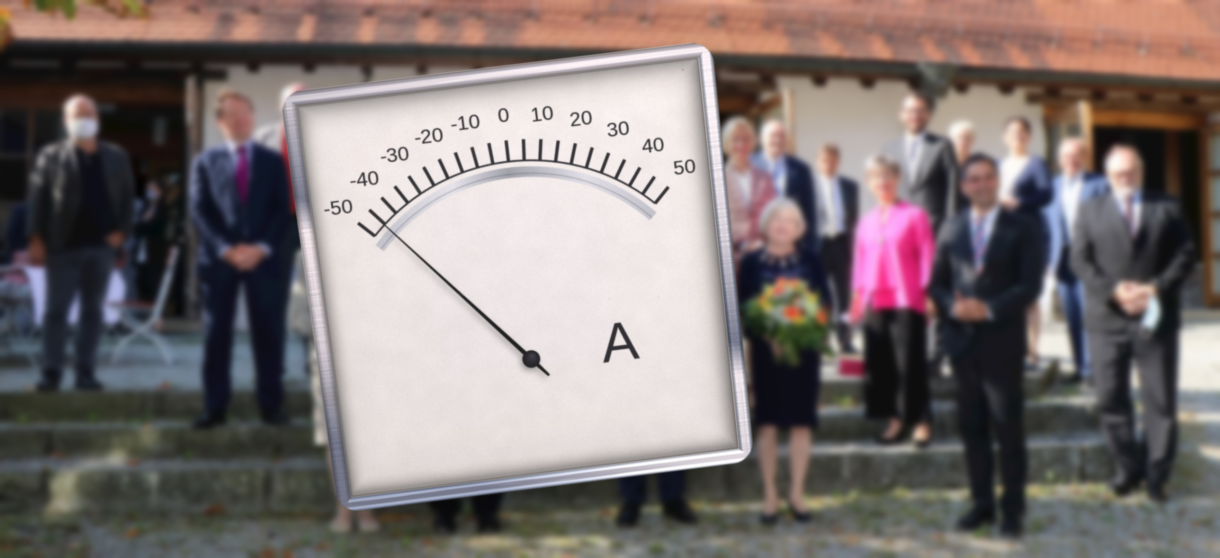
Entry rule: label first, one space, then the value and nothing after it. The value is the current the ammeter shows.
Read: -45 A
